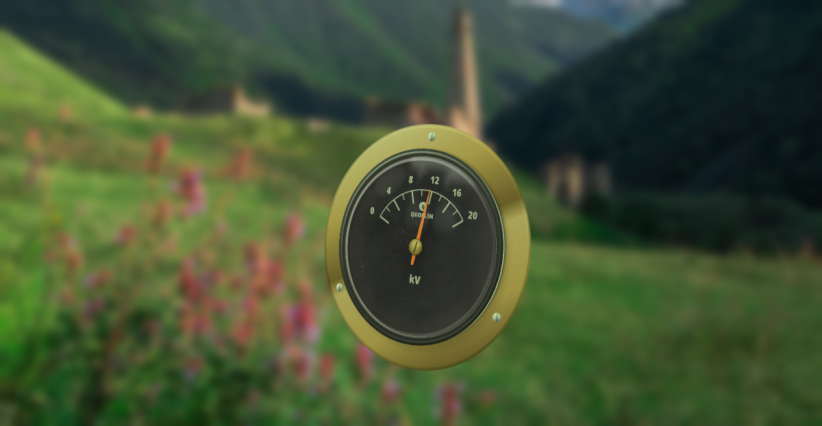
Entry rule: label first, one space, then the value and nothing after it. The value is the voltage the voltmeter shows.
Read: 12 kV
